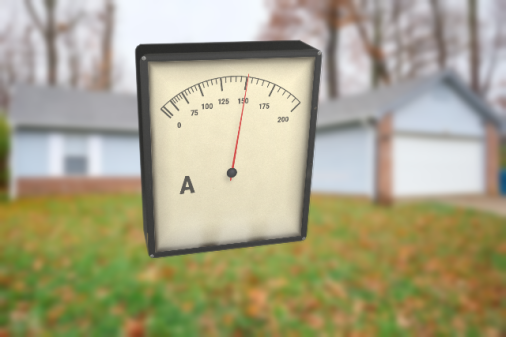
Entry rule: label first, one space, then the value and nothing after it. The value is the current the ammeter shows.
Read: 150 A
